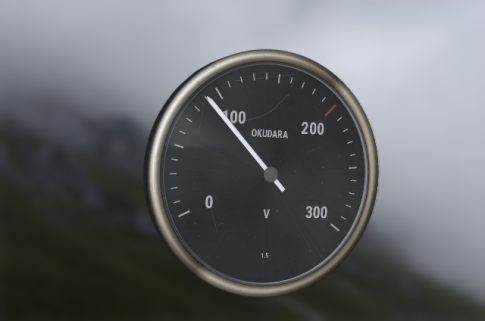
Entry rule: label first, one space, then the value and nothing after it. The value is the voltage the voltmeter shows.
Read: 90 V
